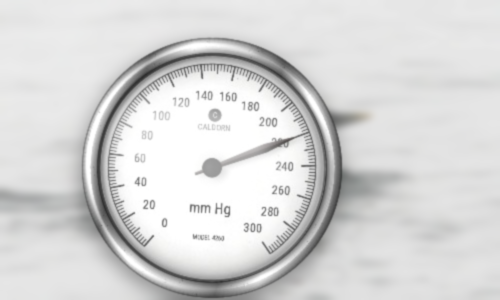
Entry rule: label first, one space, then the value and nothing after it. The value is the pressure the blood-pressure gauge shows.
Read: 220 mmHg
